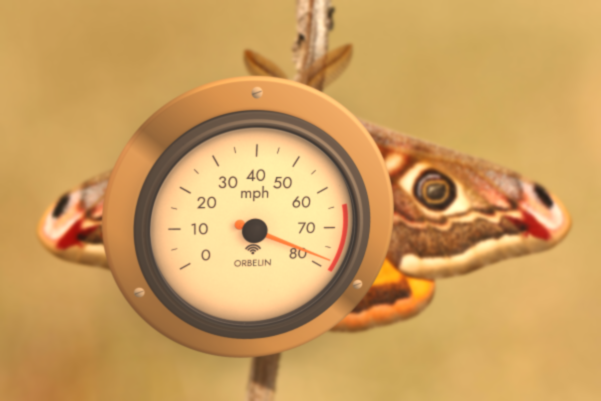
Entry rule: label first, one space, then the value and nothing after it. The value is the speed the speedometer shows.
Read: 77.5 mph
